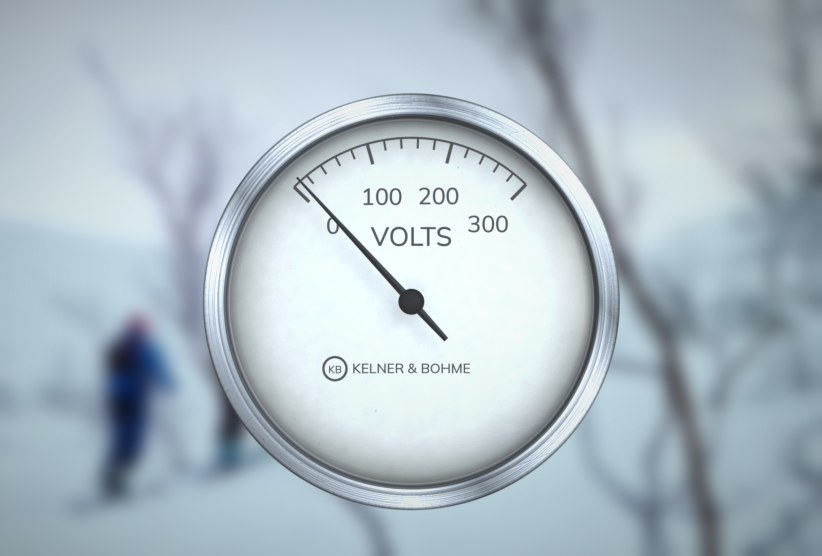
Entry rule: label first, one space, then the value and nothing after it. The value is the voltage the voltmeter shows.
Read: 10 V
